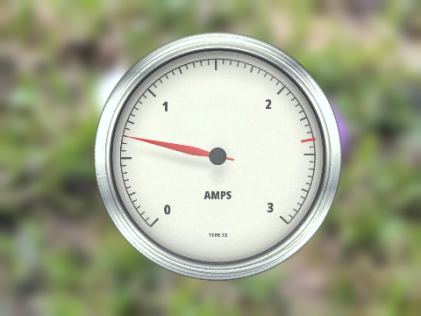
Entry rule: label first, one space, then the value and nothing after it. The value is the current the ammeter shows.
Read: 0.65 A
